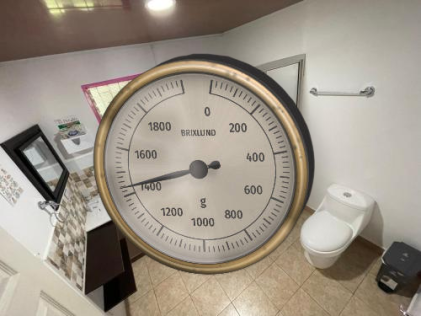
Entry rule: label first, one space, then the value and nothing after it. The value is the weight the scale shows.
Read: 1440 g
